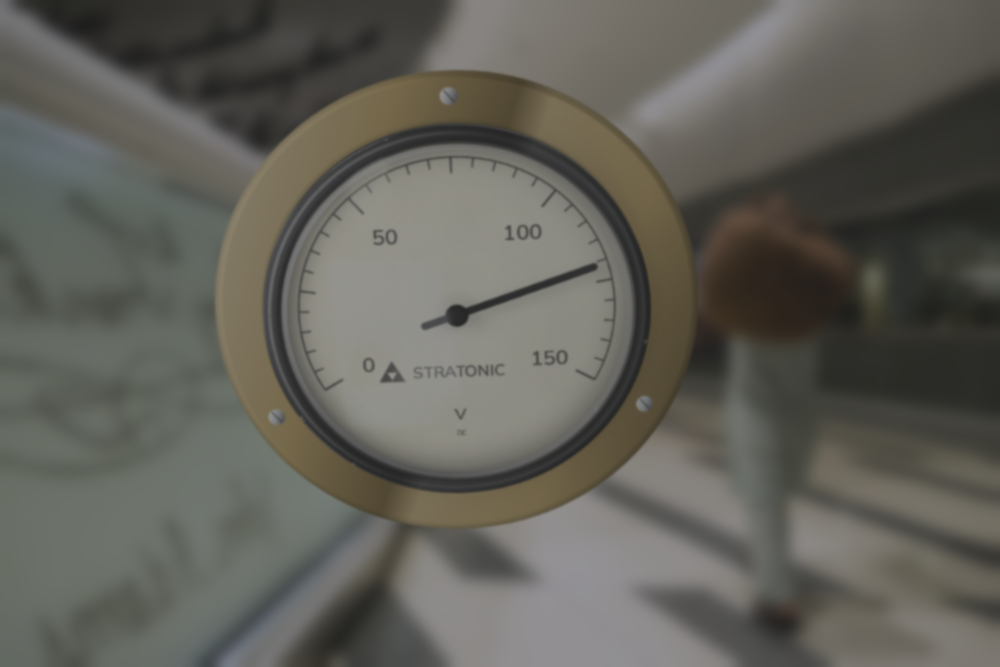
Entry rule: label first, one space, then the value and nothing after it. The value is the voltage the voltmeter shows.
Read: 120 V
